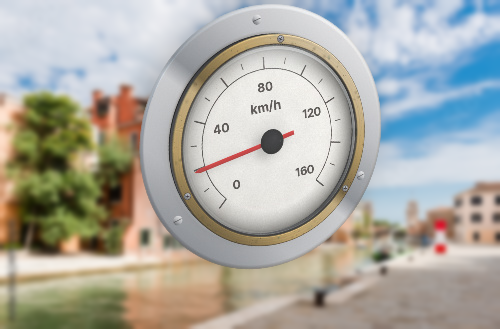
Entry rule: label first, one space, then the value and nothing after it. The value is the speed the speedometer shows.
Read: 20 km/h
